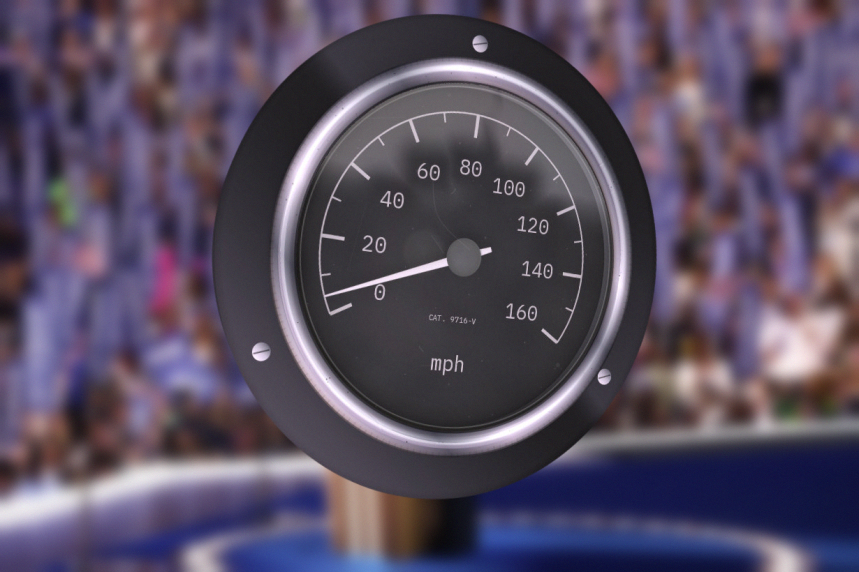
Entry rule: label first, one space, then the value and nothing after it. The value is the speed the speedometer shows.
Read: 5 mph
